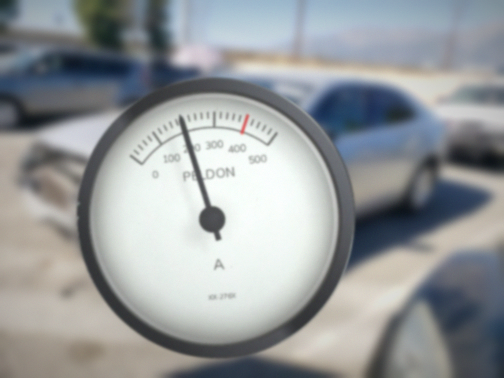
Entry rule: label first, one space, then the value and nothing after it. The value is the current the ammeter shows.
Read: 200 A
